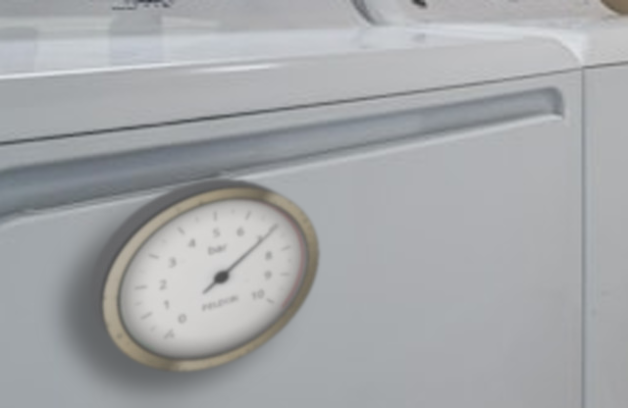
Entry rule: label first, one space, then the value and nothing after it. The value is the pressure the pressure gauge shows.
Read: 7 bar
